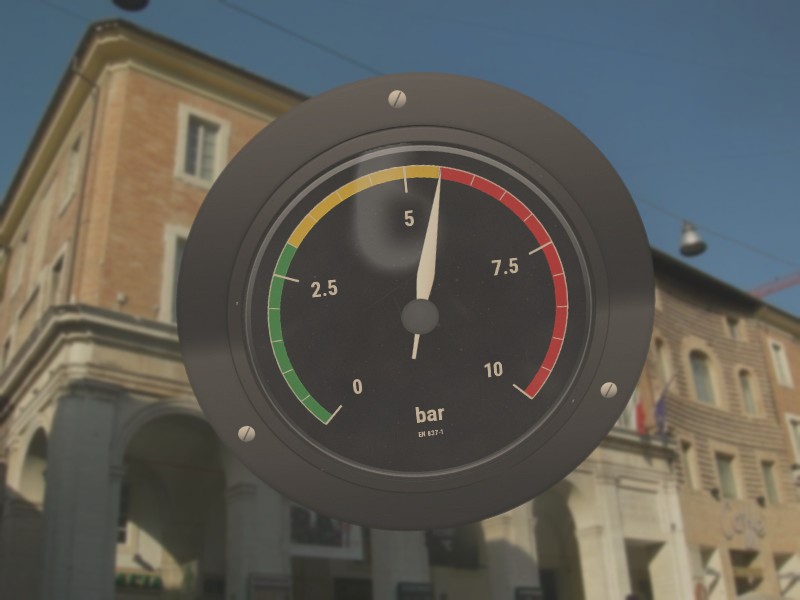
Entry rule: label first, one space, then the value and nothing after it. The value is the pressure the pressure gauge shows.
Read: 5.5 bar
